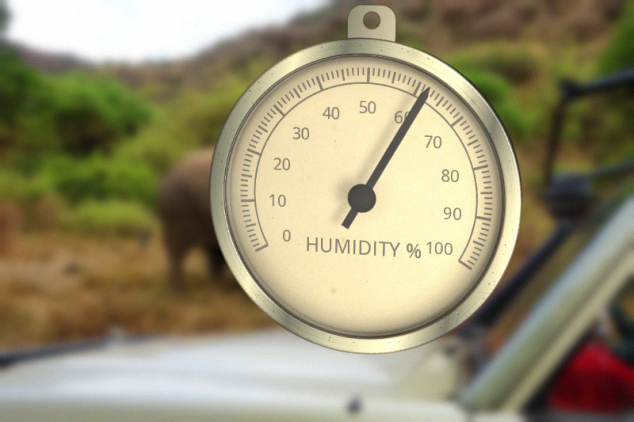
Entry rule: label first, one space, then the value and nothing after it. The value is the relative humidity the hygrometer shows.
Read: 62 %
